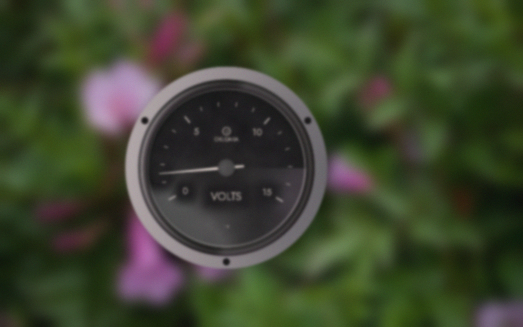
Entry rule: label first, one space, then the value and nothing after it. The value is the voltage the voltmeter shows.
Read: 1.5 V
